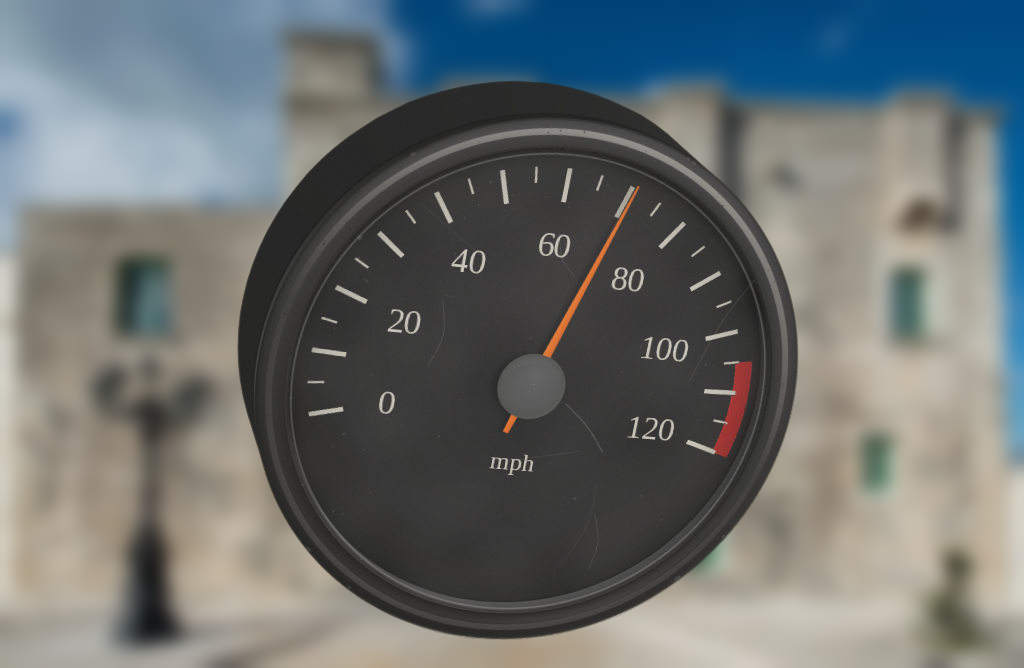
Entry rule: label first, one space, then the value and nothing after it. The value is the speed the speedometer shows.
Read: 70 mph
